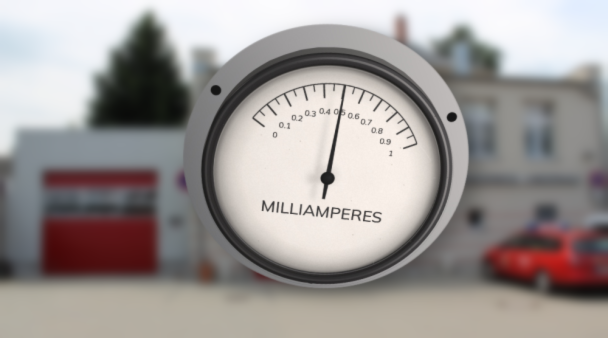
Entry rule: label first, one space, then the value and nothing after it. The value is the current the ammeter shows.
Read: 0.5 mA
